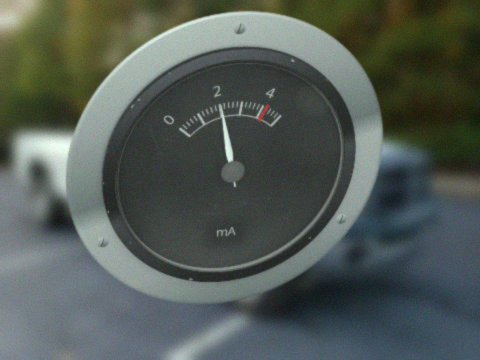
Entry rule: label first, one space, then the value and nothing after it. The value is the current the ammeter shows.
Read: 2 mA
